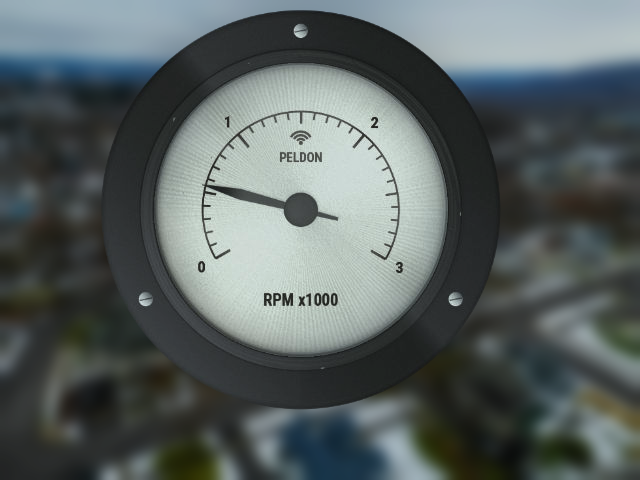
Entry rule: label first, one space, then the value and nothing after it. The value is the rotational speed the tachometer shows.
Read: 550 rpm
